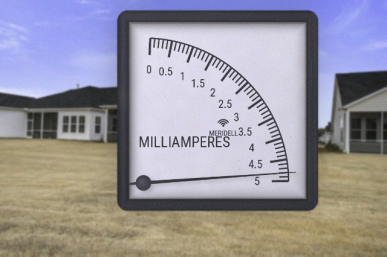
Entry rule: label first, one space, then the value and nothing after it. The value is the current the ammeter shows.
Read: 4.8 mA
